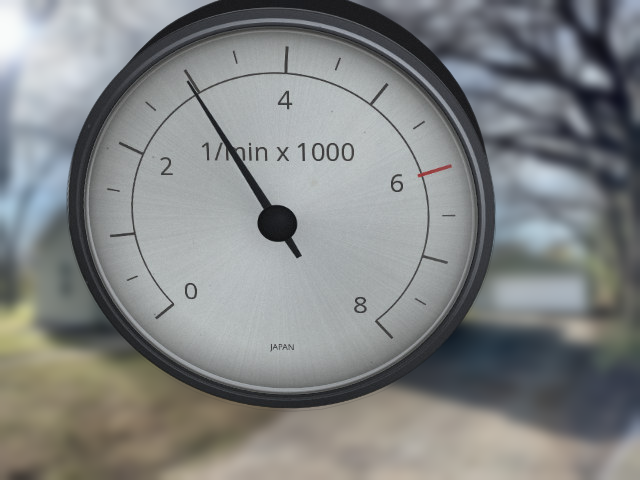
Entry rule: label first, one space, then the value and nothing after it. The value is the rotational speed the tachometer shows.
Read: 3000 rpm
